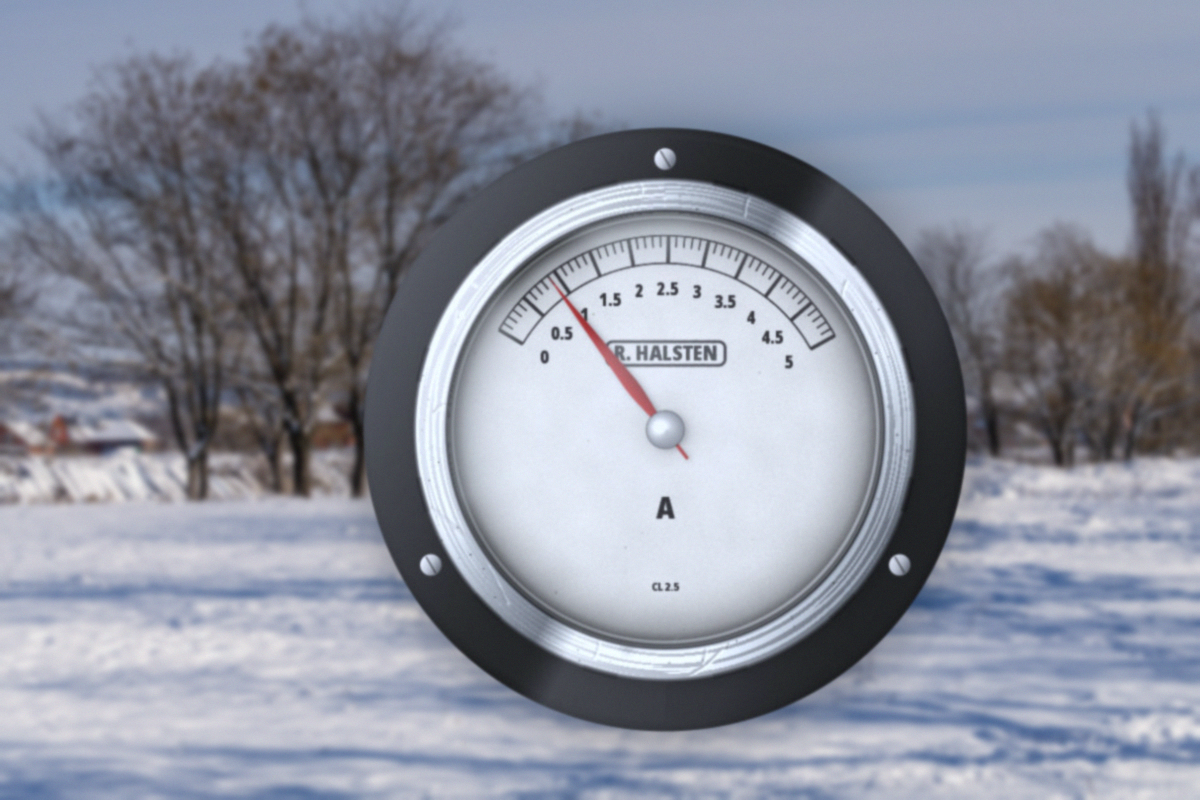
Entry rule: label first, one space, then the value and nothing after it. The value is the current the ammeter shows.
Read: 0.9 A
